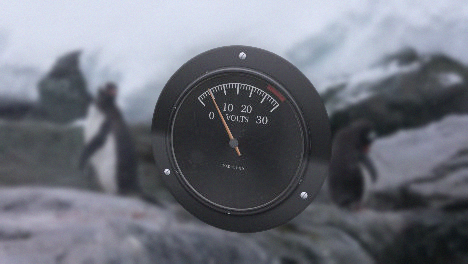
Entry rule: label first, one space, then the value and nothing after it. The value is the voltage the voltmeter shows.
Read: 5 V
